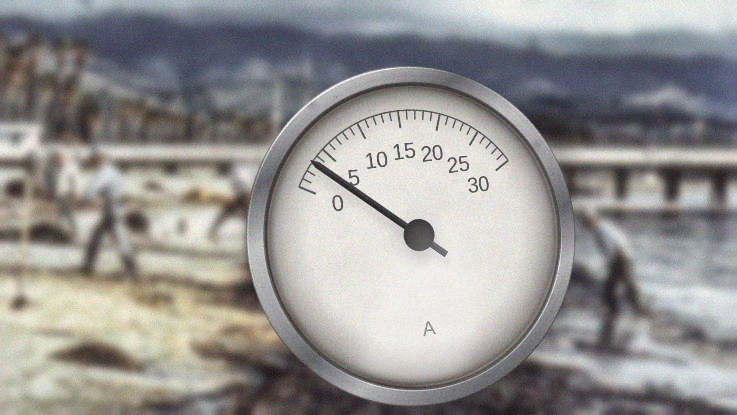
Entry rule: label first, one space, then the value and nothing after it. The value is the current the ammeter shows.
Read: 3 A
